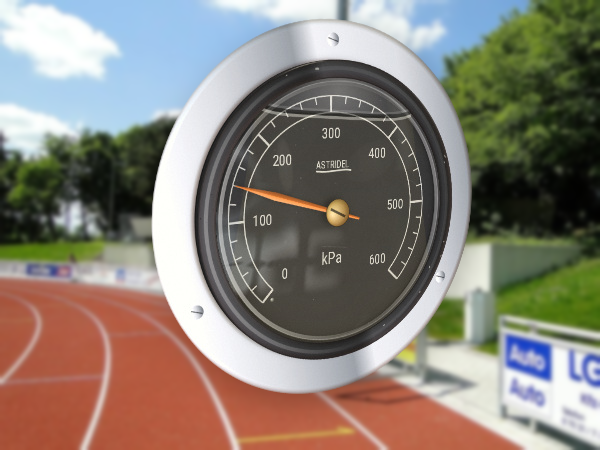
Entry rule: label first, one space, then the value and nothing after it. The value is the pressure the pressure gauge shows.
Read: 140 kPa
